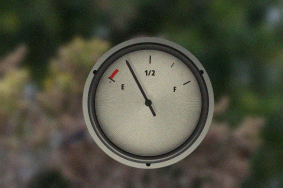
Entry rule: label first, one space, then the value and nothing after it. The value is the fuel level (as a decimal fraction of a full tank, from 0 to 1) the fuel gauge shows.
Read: 0.25
